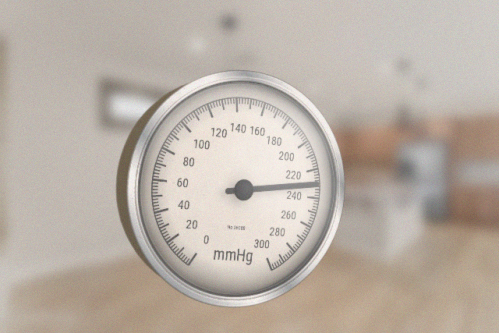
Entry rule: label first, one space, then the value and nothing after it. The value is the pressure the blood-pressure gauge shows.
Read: 230 mmHg
